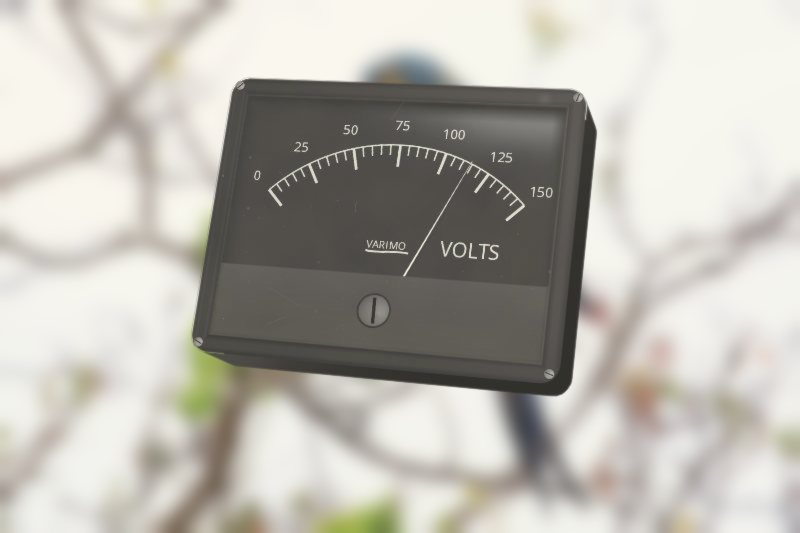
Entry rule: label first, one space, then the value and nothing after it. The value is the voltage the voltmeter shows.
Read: 115 V
